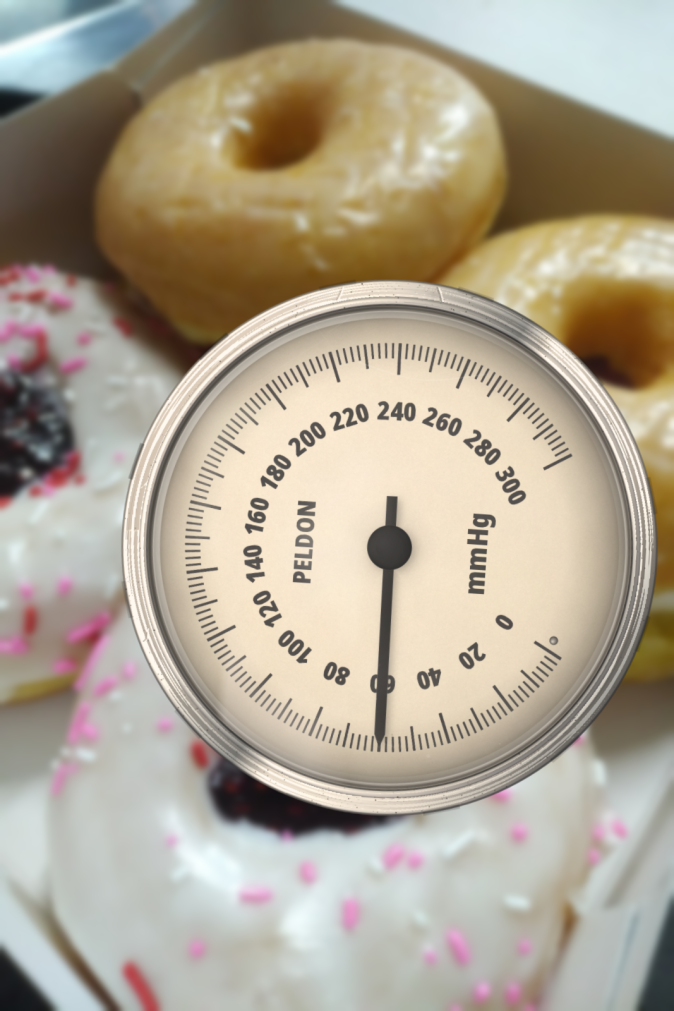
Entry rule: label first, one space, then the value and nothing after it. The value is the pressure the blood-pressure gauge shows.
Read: 60 mmHg
